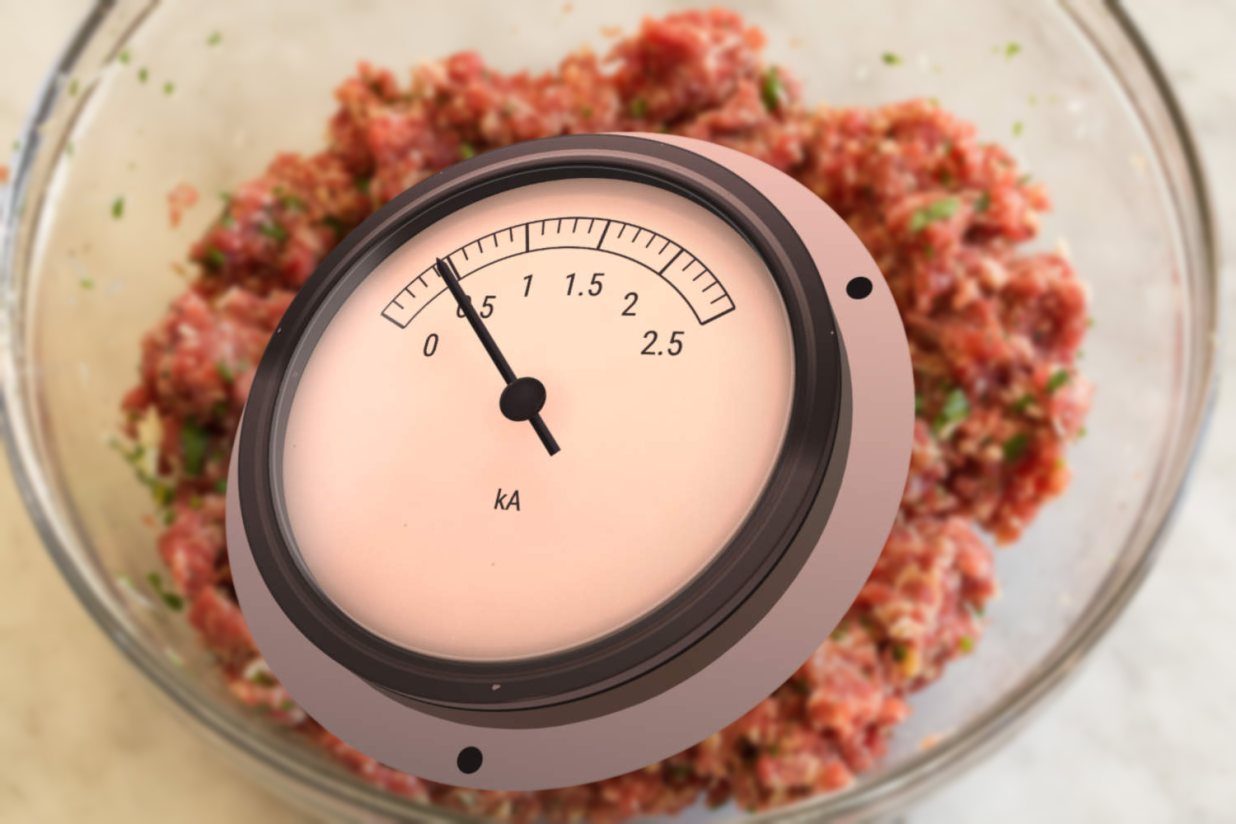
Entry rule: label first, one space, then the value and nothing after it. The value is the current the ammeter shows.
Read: 0.45 kA
